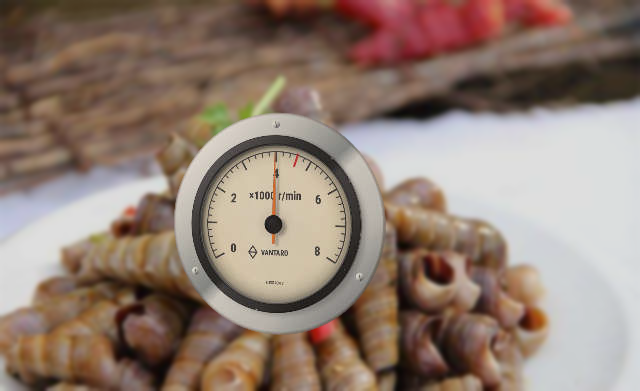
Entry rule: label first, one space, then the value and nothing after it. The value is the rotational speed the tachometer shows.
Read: 4000 rpm
